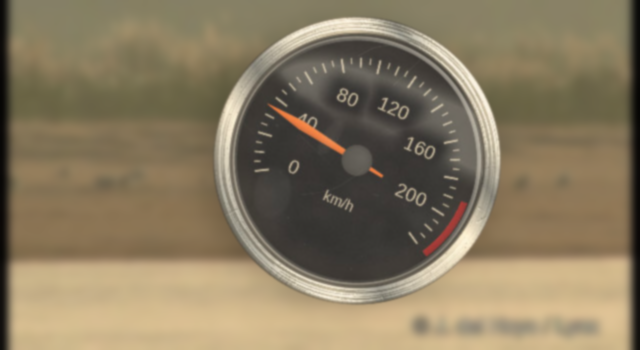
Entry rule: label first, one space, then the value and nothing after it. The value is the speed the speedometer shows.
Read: 35 km/h
